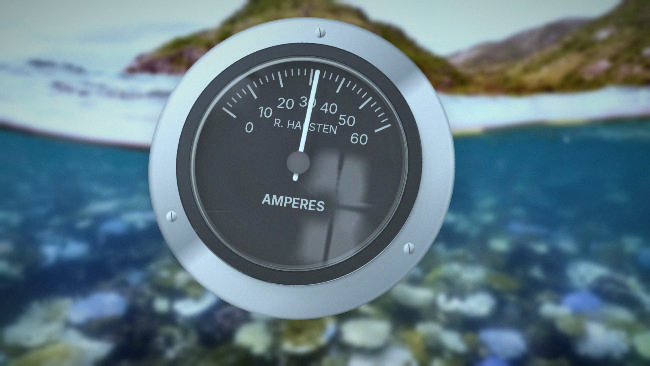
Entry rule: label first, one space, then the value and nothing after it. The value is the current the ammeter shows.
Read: 32 A
